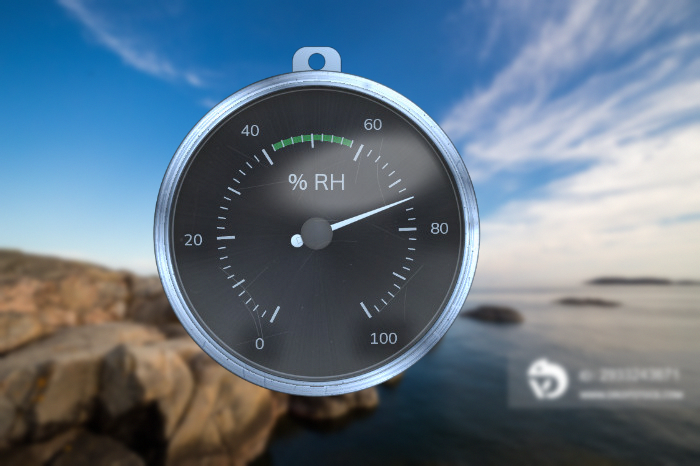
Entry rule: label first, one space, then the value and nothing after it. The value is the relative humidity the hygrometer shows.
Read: 74 %
